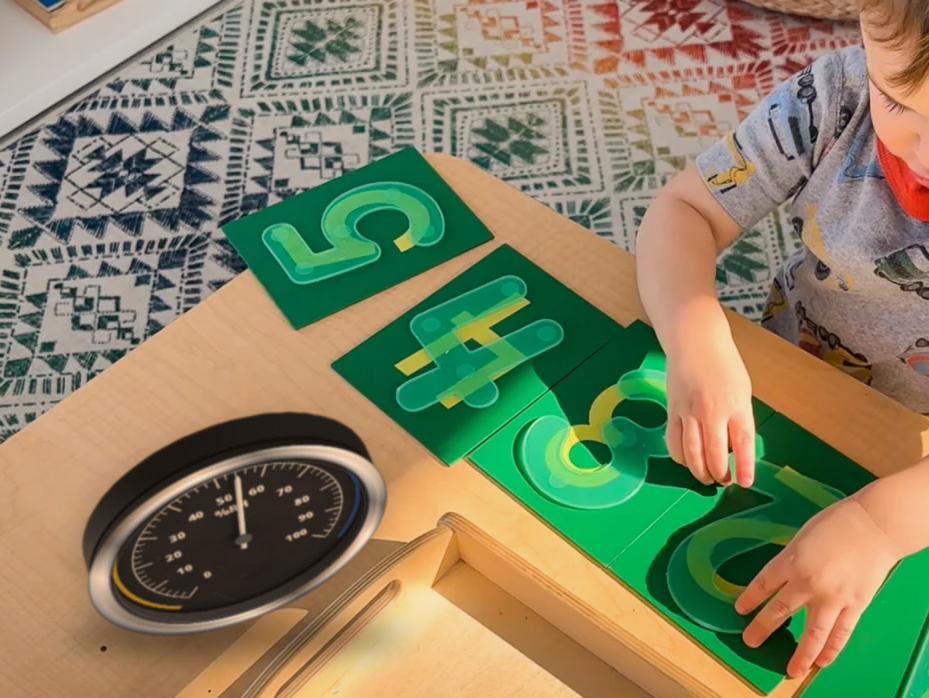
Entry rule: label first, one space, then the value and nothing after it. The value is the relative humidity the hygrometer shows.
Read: 54 %
